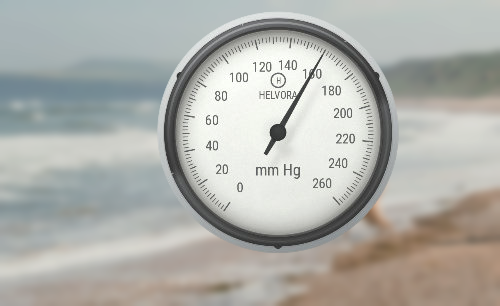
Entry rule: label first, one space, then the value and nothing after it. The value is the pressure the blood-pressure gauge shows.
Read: 160 mmHg
